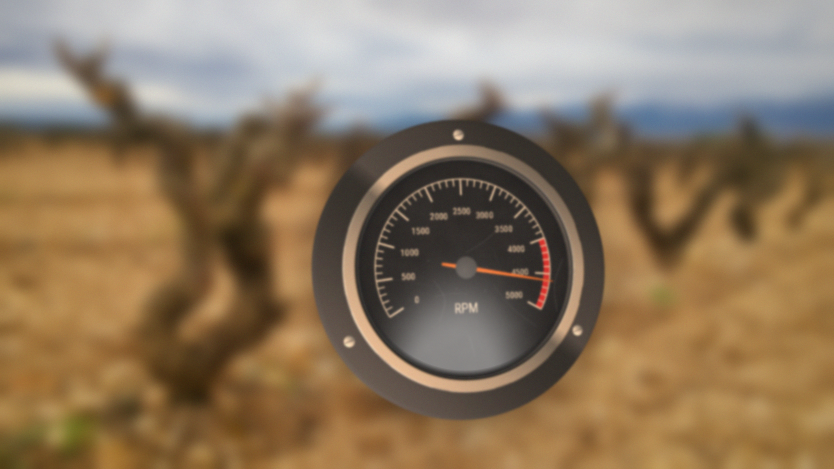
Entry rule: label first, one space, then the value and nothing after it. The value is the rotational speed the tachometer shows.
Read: 4600 rpm
